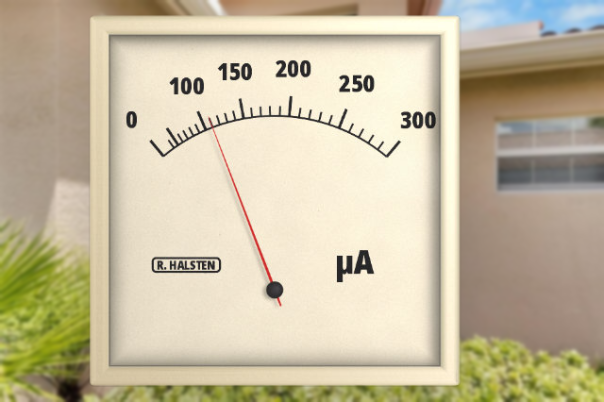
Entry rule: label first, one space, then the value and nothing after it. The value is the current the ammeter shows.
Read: 110 µA
